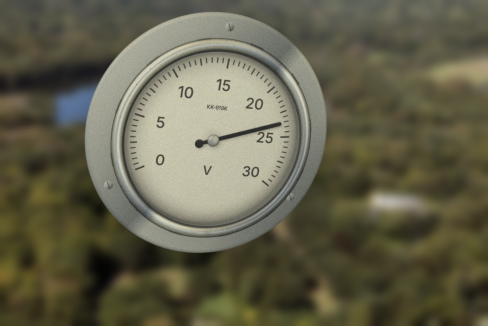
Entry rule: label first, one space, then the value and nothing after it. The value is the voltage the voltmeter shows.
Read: 23.5 V
